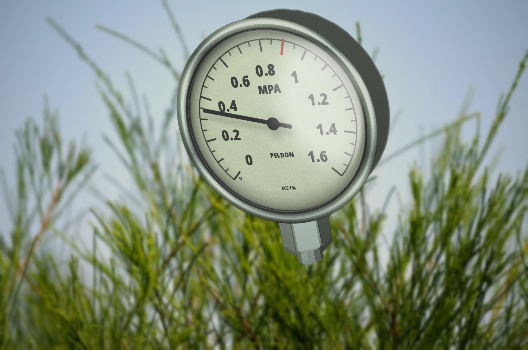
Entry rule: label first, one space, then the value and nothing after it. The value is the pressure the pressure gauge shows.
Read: 0.35 MPa
